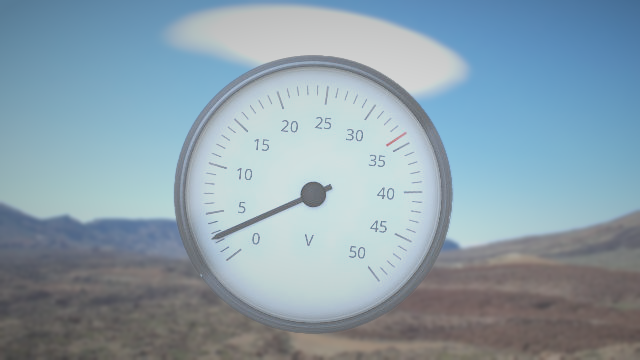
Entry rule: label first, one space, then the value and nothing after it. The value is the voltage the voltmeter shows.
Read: 2.5 V
